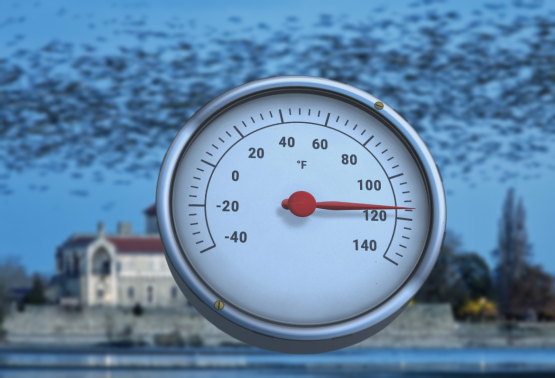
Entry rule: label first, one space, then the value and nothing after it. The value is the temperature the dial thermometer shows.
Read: 116 °F
